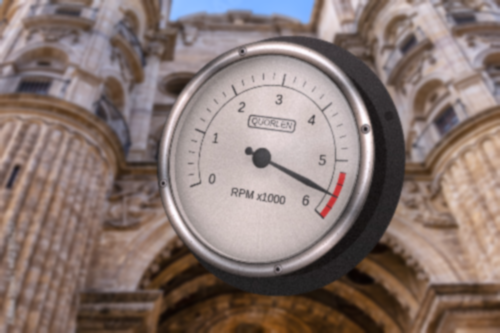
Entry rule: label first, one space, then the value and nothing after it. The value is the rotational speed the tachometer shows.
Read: 5600 rpm
